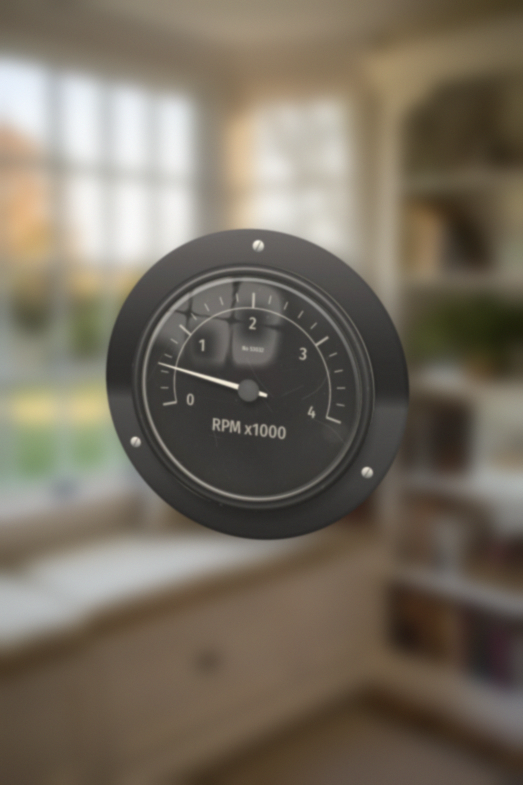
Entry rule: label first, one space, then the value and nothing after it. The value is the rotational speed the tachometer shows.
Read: 500 rpm
